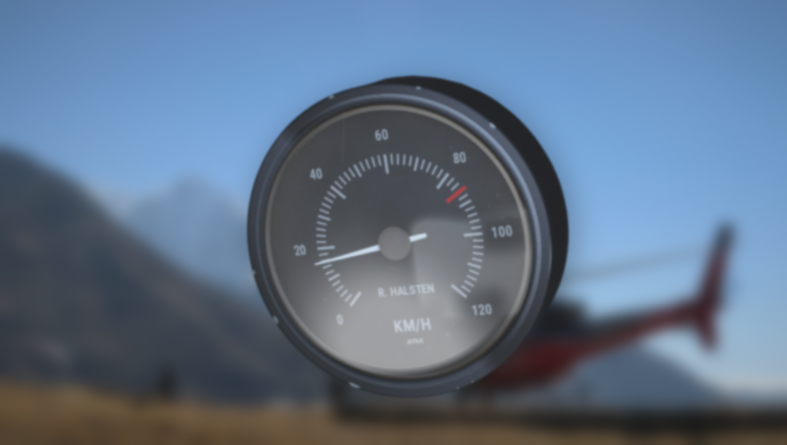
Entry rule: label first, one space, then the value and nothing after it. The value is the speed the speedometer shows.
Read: 16 km/h
